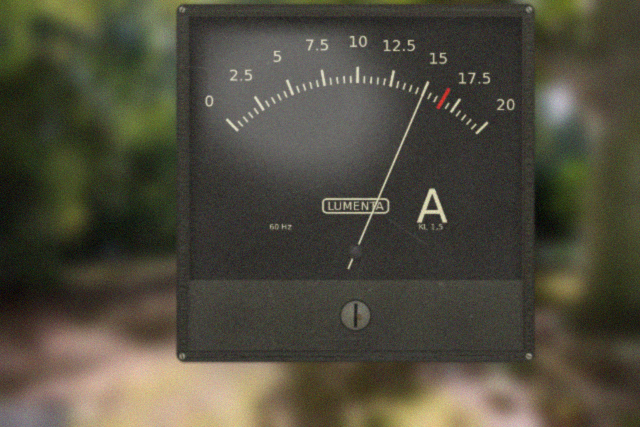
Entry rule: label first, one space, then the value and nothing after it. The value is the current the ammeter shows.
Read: 15 A
